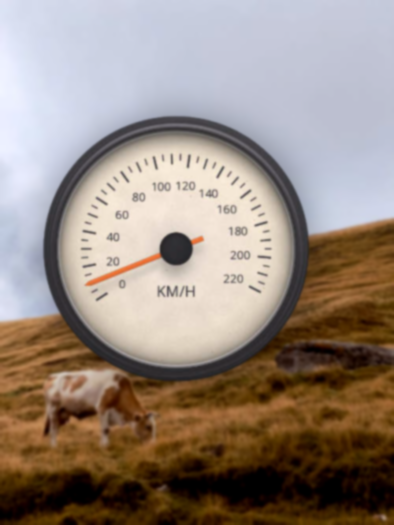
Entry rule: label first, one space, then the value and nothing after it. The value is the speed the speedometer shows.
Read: 10 km/h
